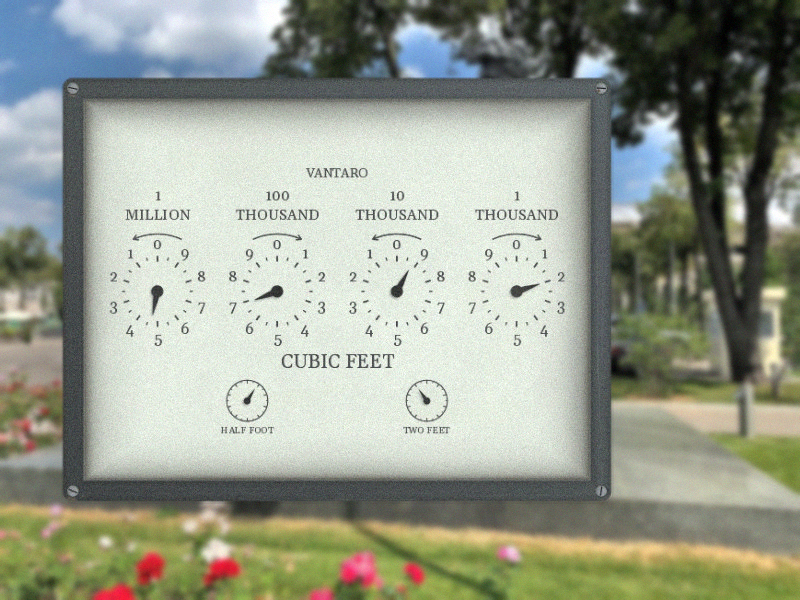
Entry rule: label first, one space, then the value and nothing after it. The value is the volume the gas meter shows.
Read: 469200 ft³
